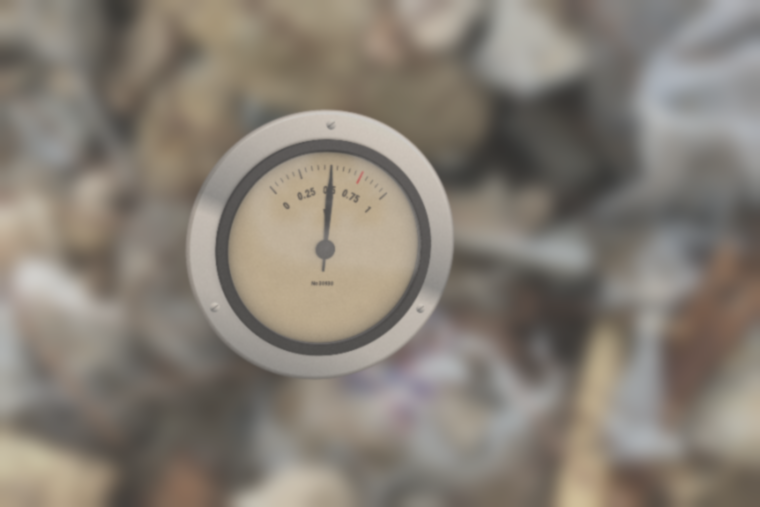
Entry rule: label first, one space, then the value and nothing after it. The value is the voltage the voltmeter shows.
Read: 0.5 V
